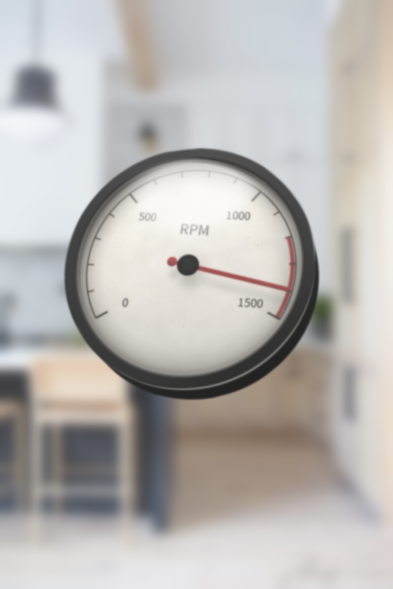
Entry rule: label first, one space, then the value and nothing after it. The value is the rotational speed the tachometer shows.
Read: 1400 rpm
